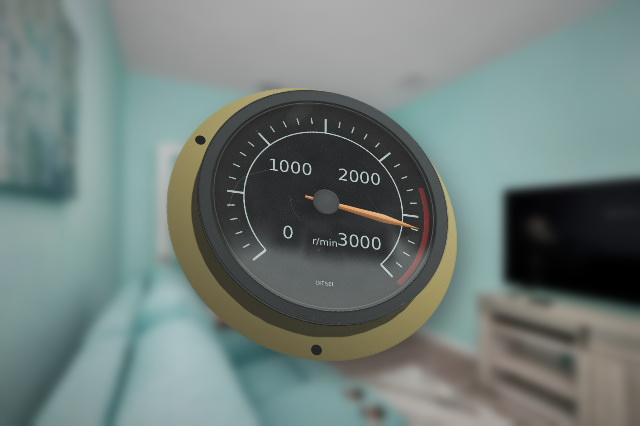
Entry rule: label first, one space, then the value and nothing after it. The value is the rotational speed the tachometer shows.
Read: 2600 rpm
